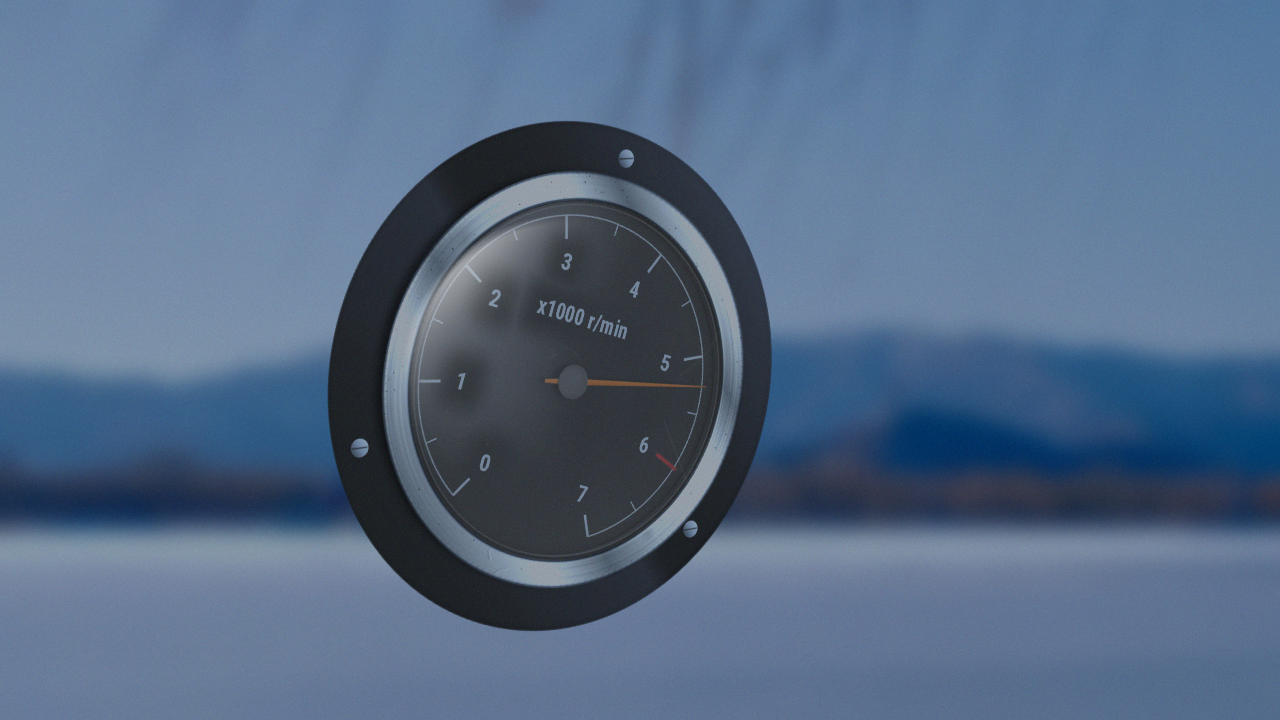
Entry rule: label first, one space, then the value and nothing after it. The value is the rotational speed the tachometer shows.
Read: 5250 rpm
